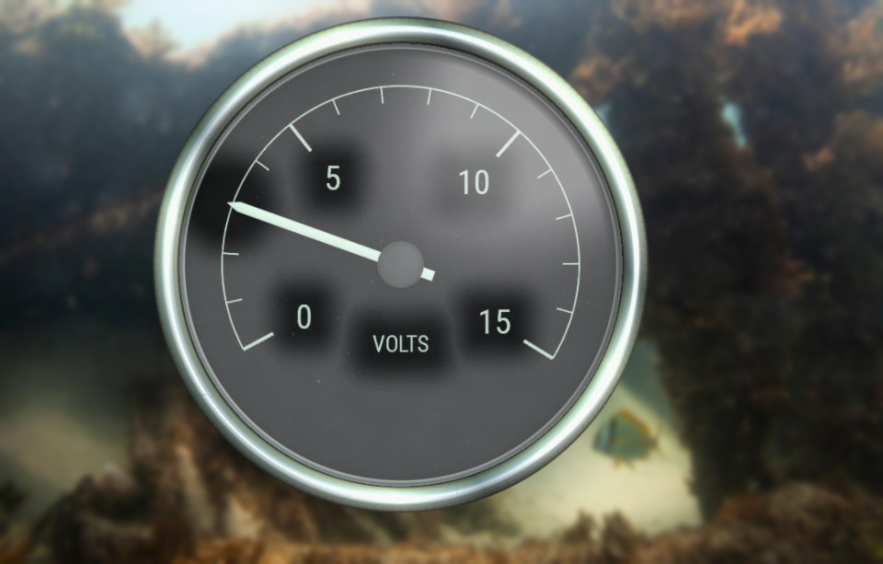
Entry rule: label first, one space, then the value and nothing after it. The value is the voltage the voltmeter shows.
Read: 3 V
